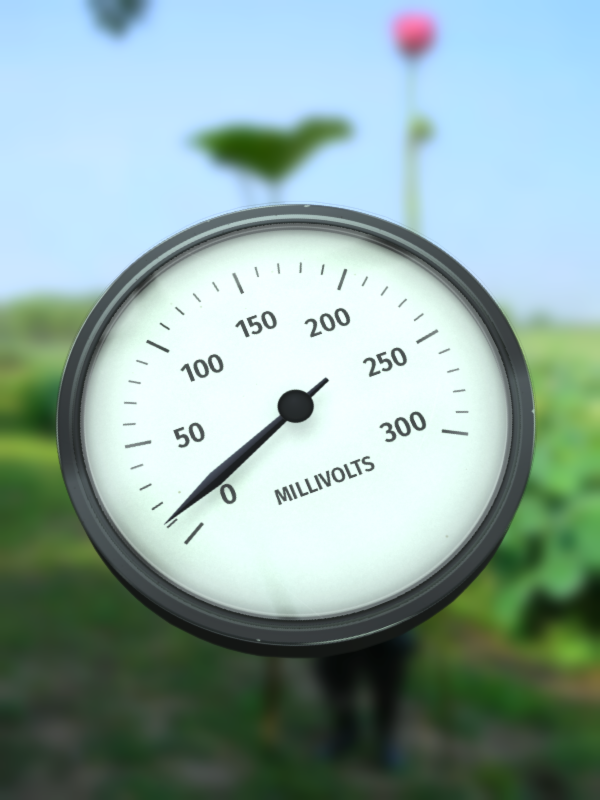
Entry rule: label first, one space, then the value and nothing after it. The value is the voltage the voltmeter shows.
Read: 10 mV
